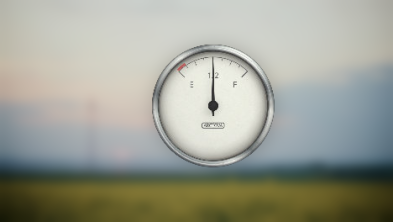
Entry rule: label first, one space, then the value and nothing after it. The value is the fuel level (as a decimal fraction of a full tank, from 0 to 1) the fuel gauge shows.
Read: 0.5
